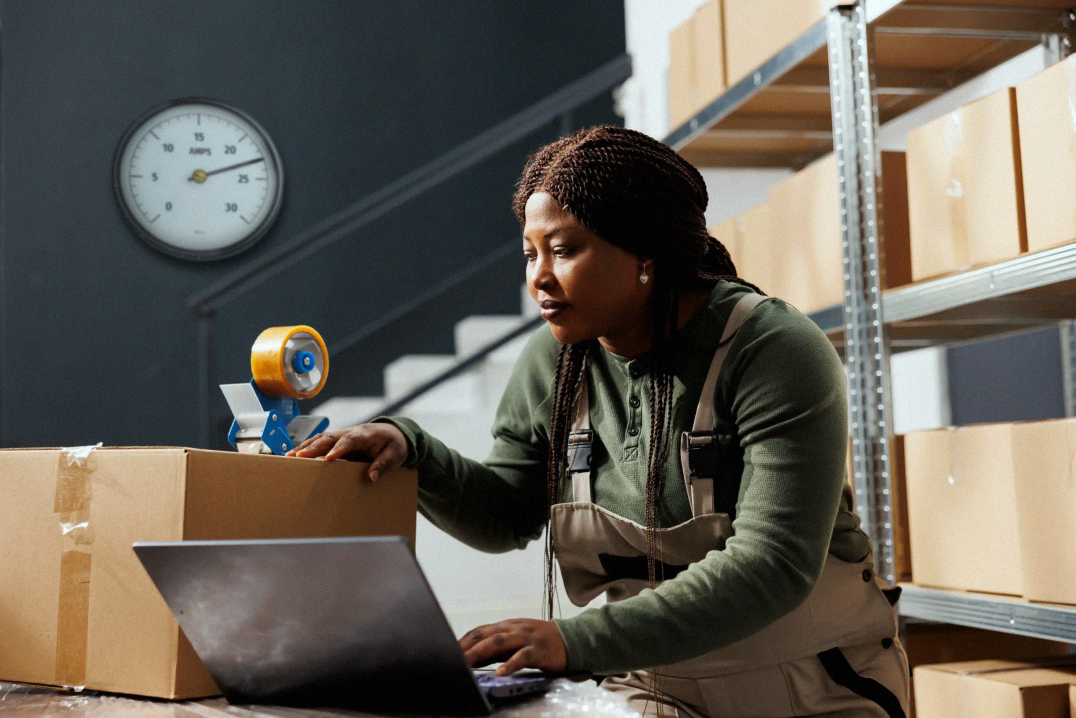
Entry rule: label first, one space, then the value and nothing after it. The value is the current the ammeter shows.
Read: 23 A
